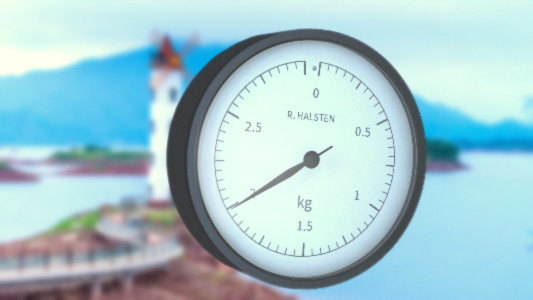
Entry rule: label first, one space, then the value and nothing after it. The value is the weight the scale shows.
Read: 2 kg
